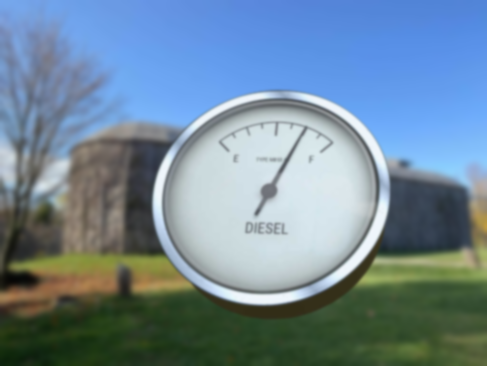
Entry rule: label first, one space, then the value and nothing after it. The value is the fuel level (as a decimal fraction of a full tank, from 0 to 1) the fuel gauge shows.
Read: 0.75
